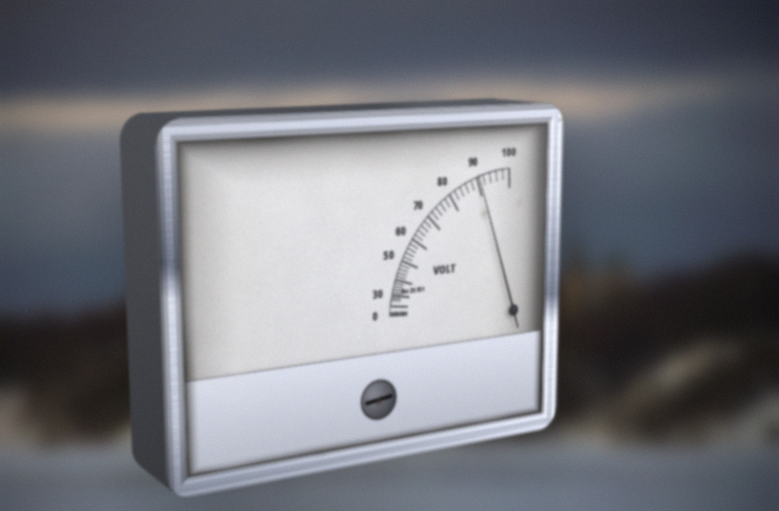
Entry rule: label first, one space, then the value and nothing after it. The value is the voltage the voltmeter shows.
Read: 90 V
